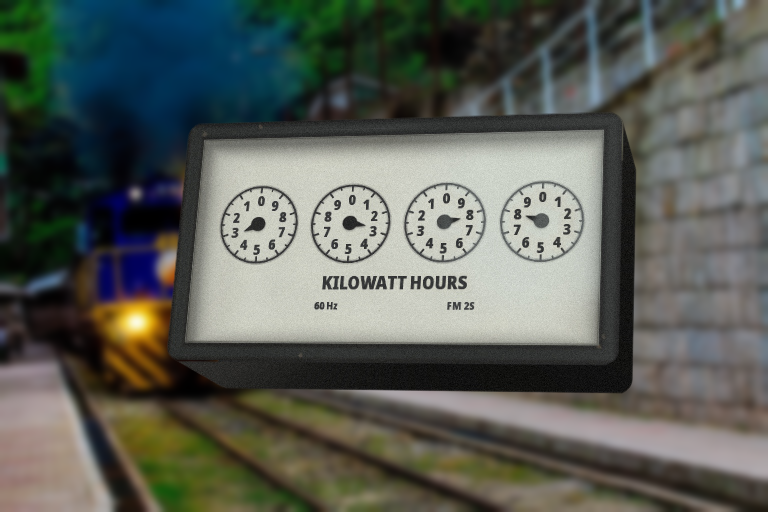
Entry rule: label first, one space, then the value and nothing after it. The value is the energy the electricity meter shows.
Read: 3278 kWh
